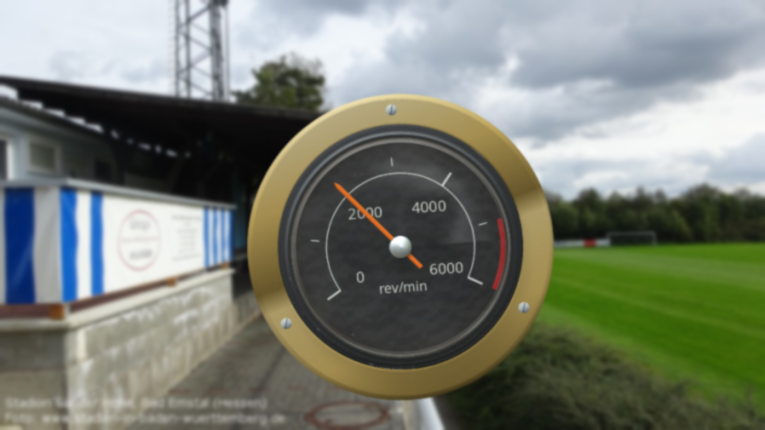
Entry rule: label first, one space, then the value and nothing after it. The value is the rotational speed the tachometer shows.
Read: 2000 rpm
